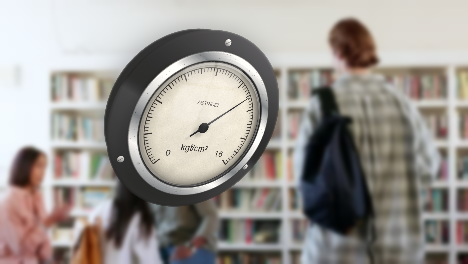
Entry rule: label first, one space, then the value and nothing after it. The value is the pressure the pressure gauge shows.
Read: 11 kg/cm²
